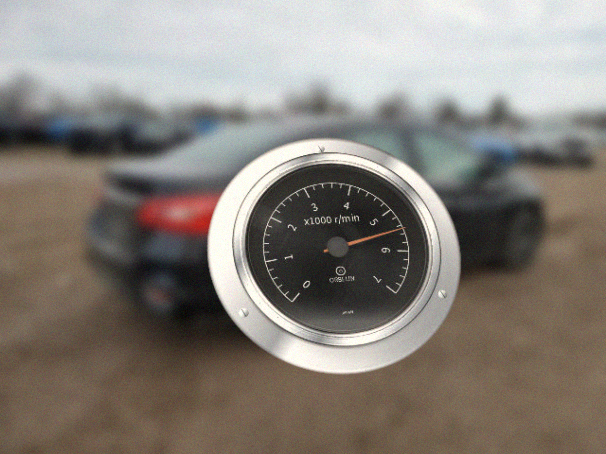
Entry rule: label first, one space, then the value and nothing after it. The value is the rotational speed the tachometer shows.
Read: 5500 rpm
